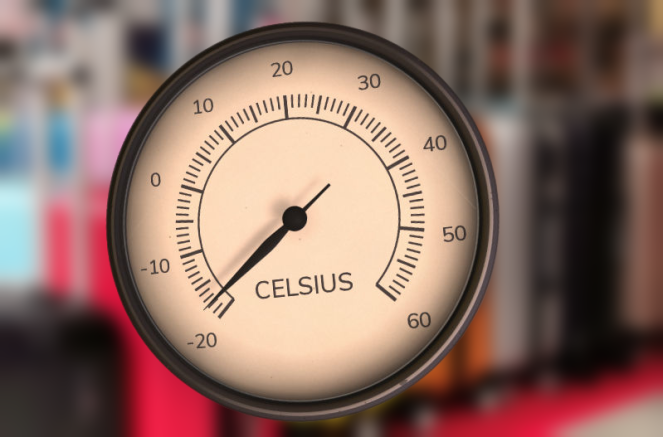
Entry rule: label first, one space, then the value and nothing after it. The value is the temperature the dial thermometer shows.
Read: -18 °C
